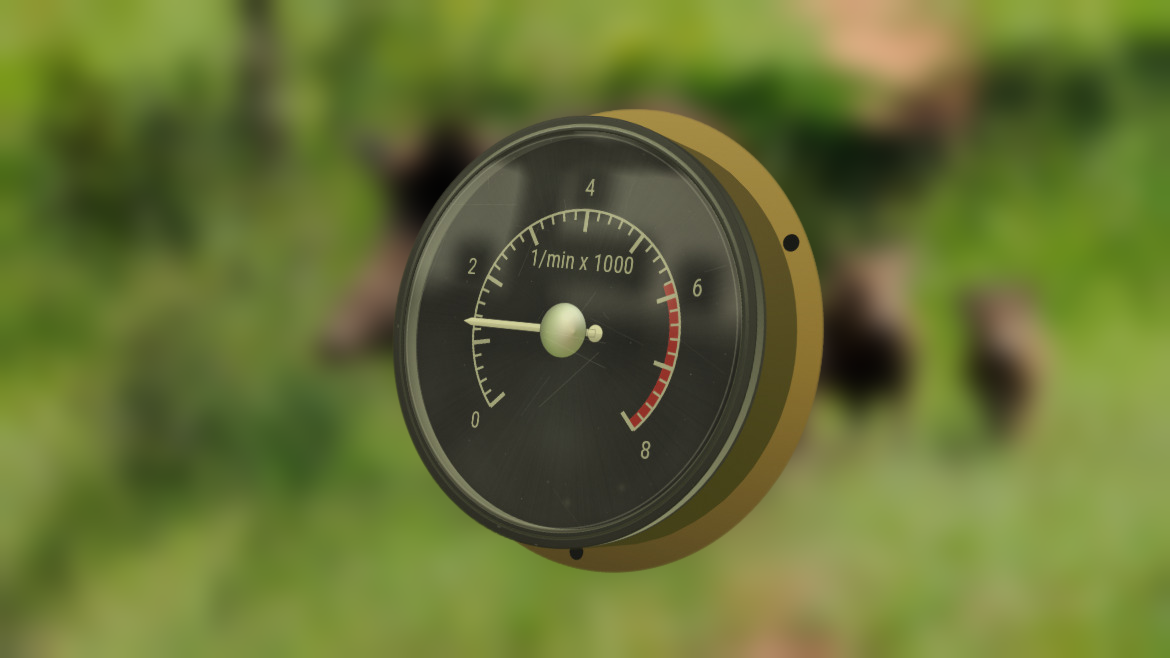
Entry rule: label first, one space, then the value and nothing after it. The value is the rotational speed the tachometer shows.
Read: 1300 rpm
